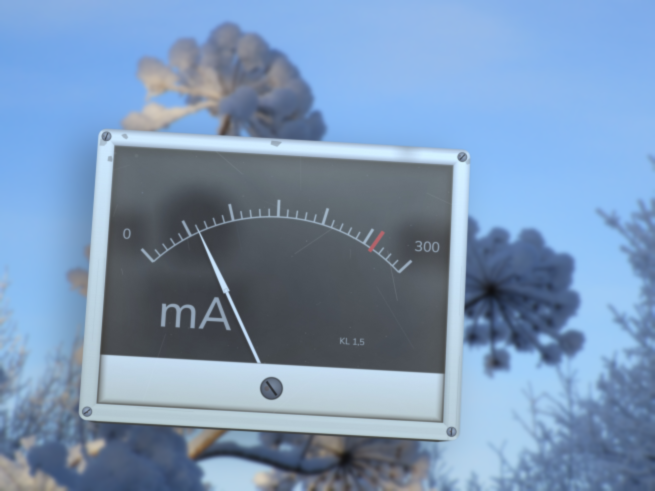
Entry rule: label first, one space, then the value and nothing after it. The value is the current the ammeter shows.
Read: 60 mA
